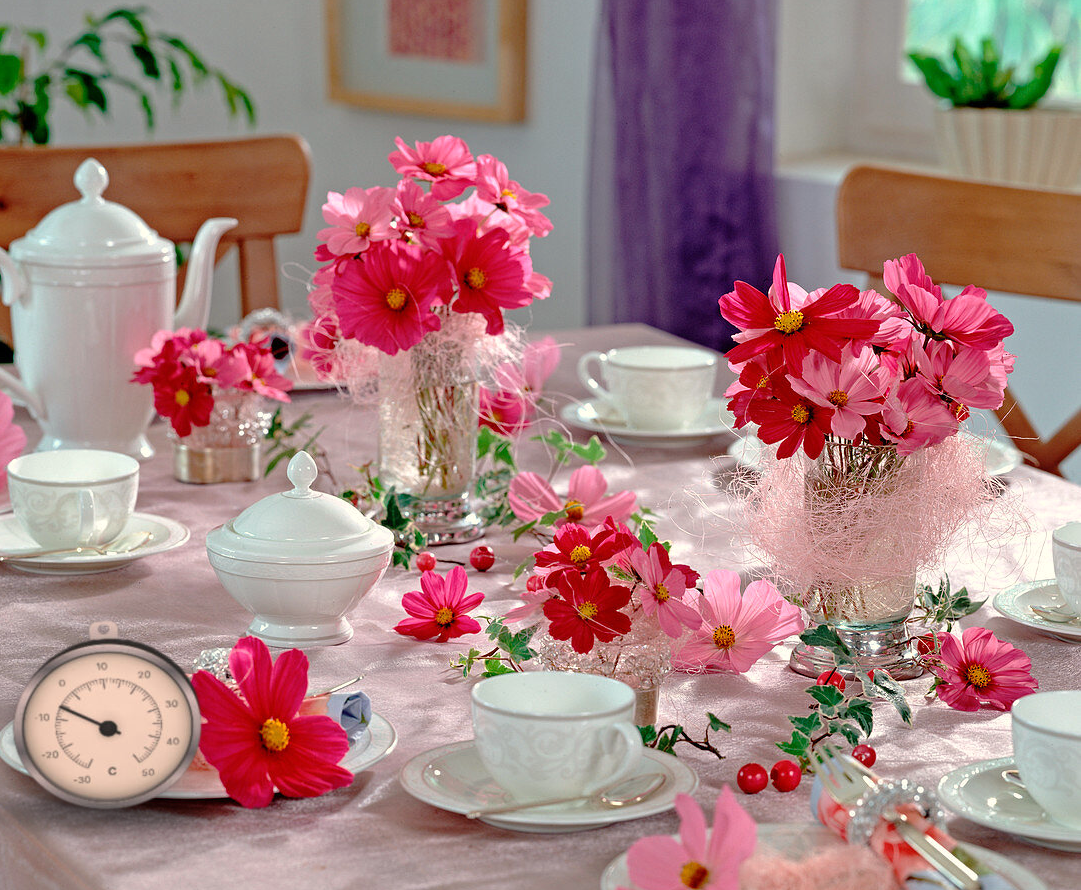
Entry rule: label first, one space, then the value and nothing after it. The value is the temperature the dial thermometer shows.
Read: -5 °C
